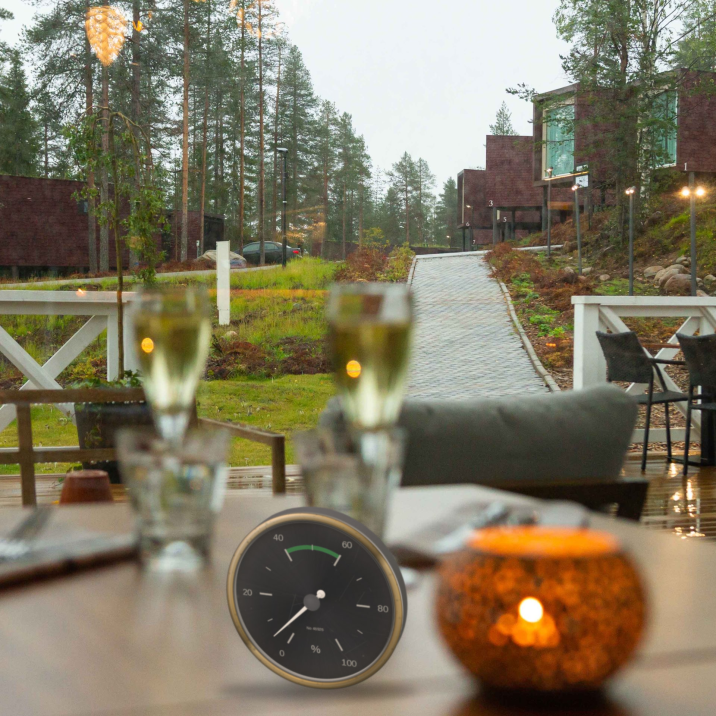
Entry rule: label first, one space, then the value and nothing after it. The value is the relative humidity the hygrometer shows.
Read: 5 %
